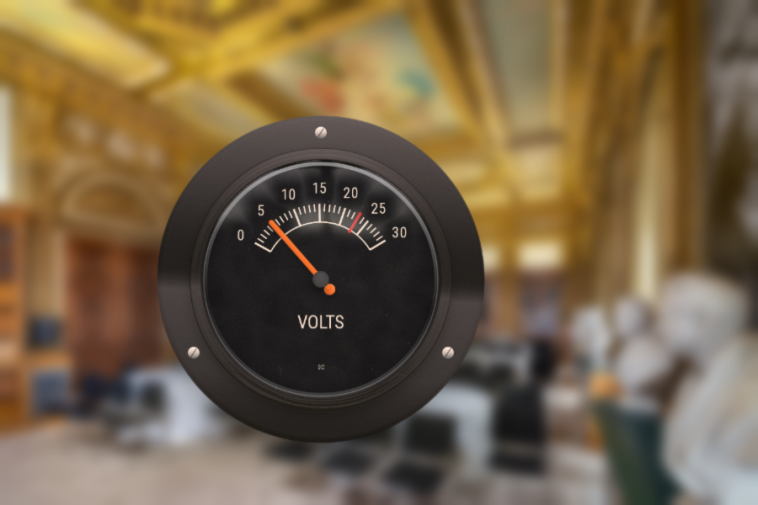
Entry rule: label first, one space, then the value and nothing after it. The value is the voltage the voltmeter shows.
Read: 5 V
